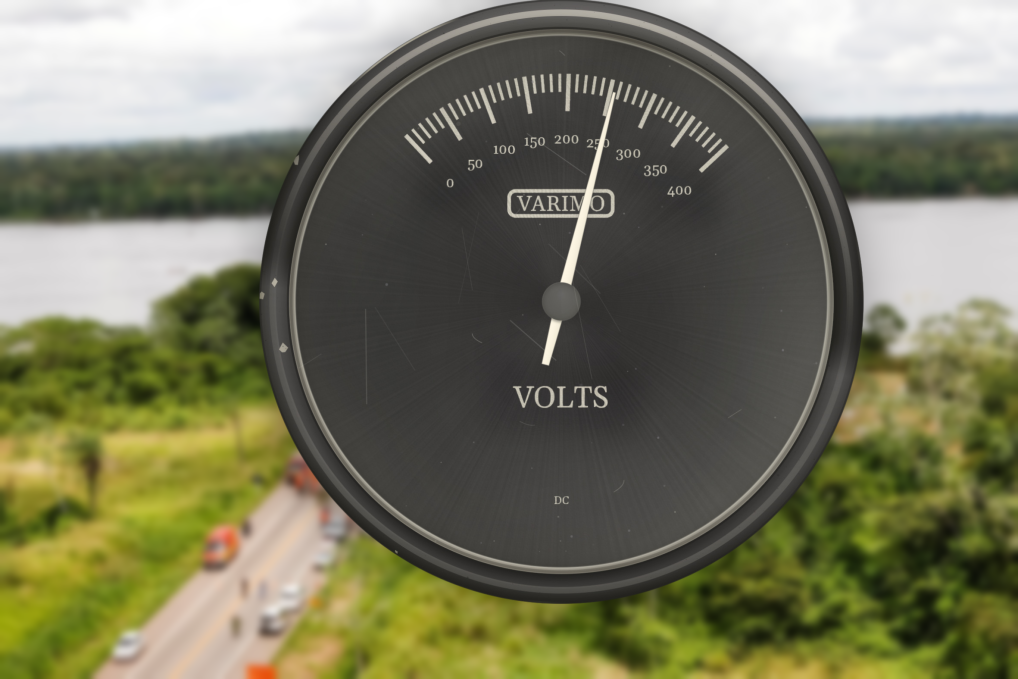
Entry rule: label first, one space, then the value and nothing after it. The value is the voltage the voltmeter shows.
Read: 255 V
